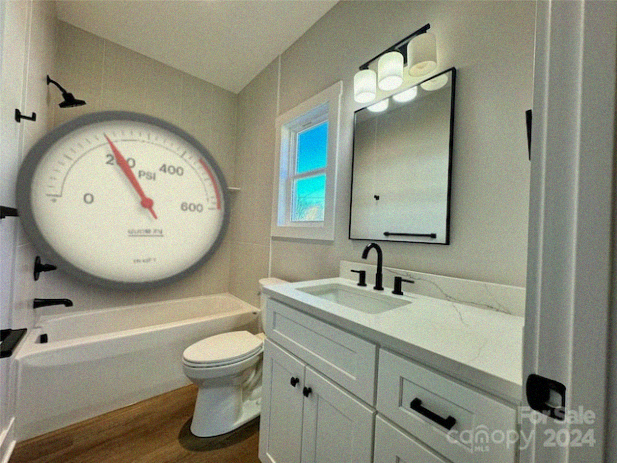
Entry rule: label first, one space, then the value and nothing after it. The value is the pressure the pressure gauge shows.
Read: 200 psi
